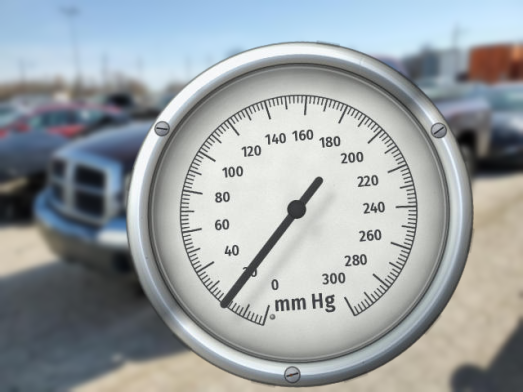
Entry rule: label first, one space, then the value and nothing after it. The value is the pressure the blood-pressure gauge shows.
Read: 20 mmHg
